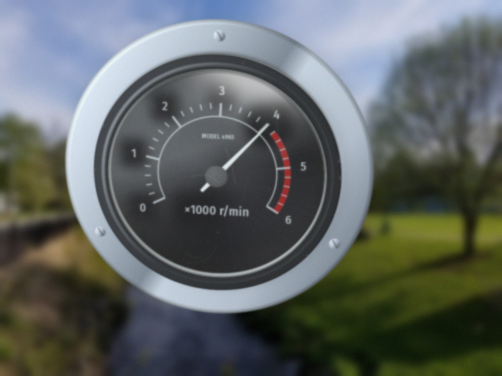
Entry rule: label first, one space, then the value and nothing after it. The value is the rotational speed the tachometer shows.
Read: 4000 rpm
